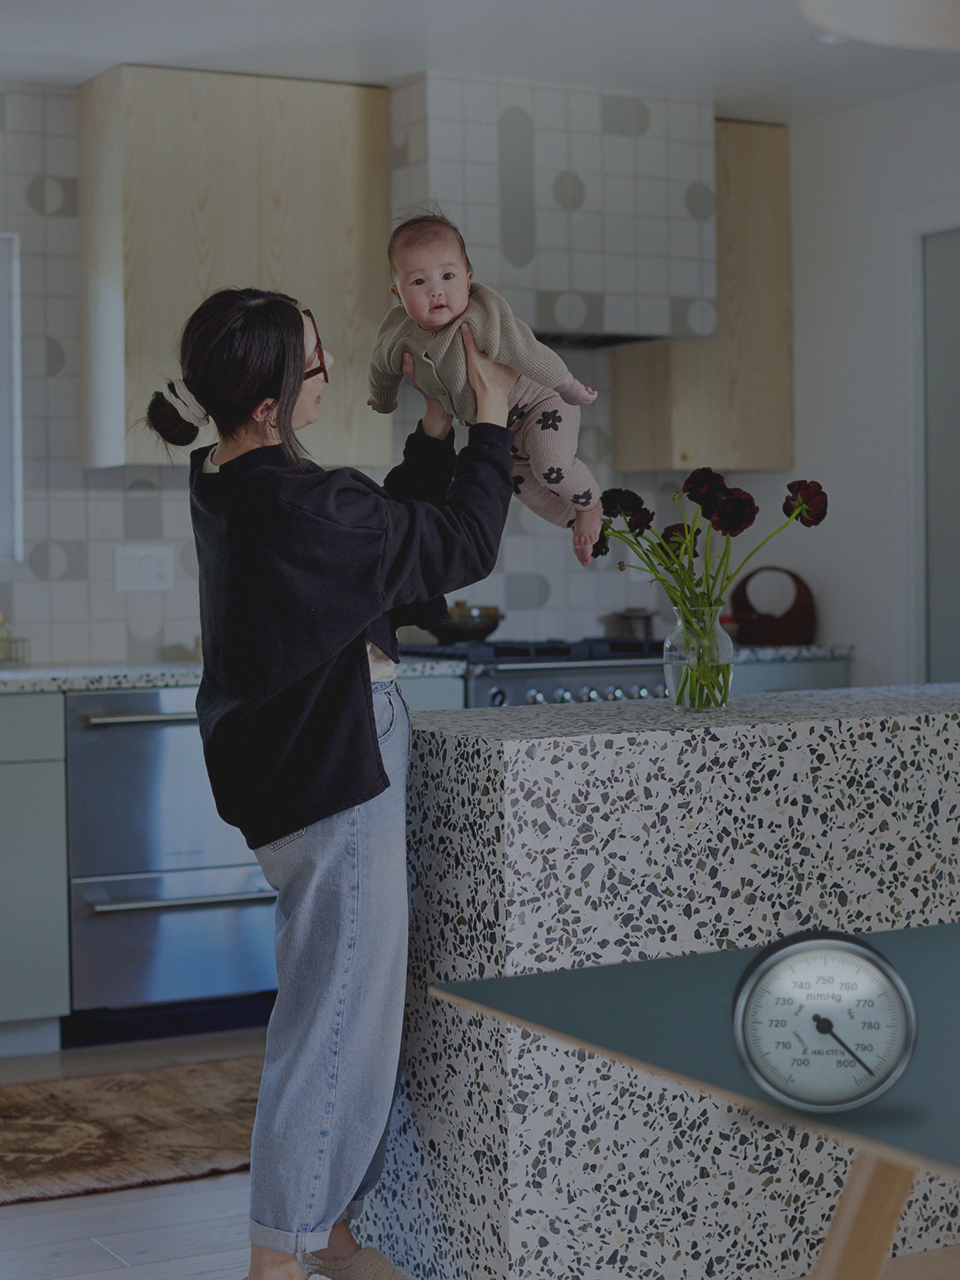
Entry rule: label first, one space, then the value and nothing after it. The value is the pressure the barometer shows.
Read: 795 mmHg
